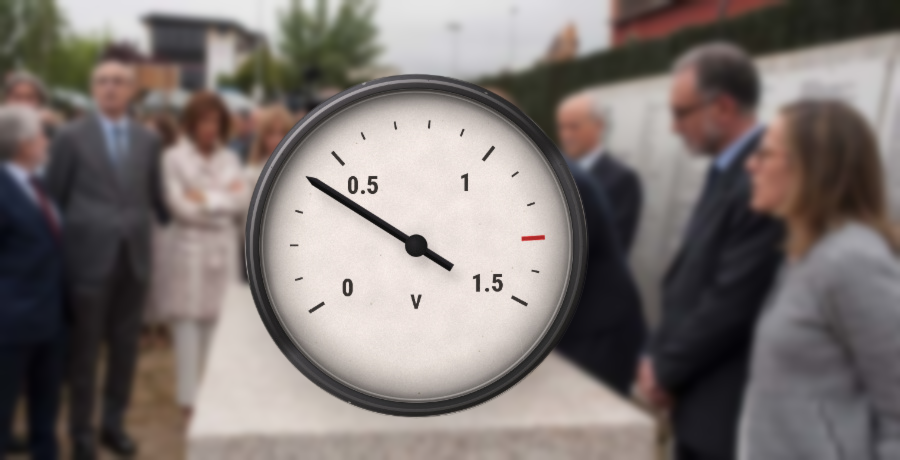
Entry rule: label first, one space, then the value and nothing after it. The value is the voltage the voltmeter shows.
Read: 0.4 V
